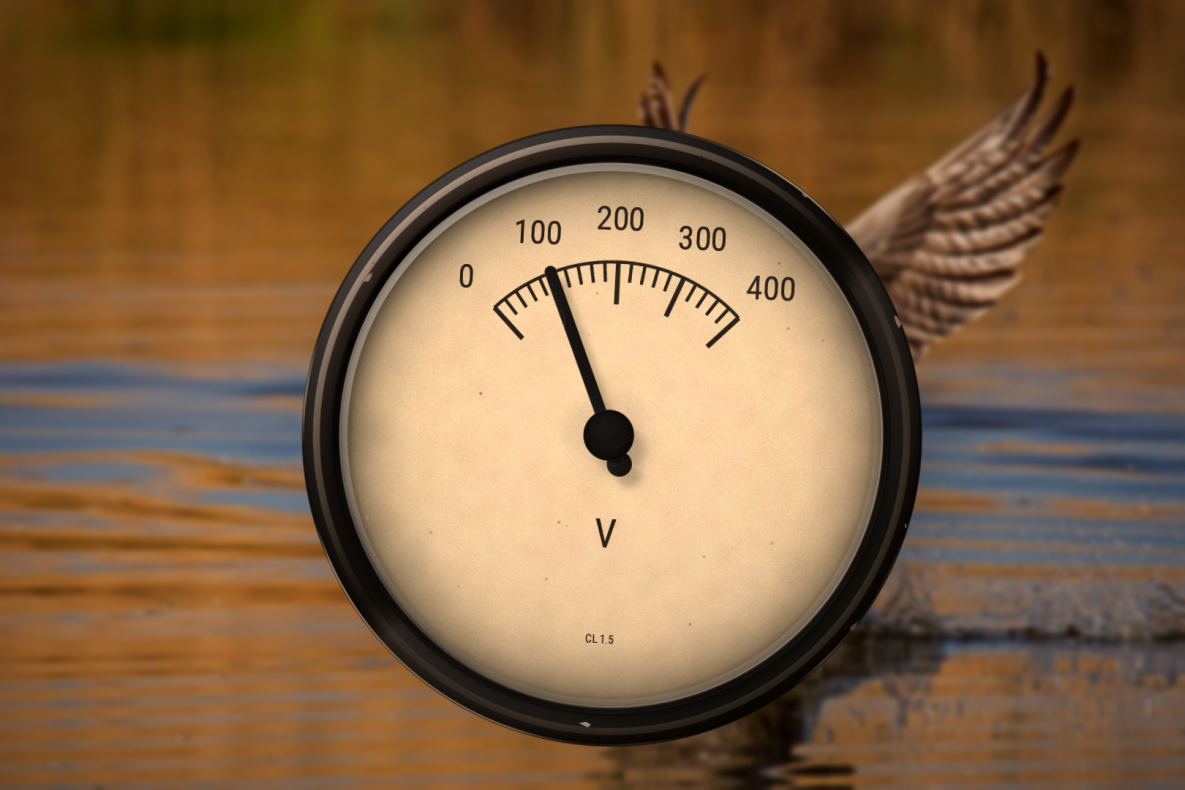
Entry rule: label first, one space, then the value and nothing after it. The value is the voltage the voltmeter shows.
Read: 100 V
